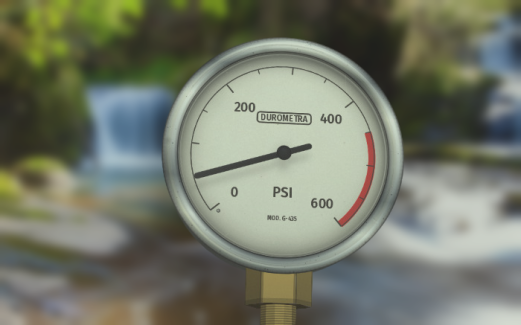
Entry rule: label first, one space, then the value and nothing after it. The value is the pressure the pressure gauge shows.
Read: 50 psi
